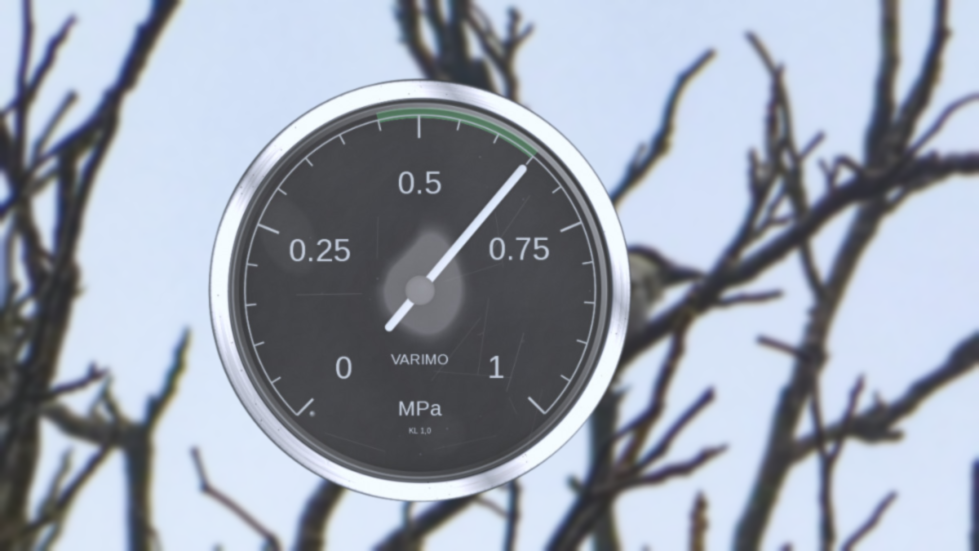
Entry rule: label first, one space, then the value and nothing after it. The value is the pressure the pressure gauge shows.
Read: 0.65 MPa
